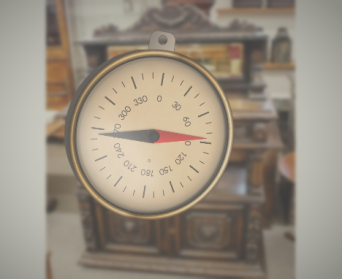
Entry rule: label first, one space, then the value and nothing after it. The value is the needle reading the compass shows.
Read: 85 °
